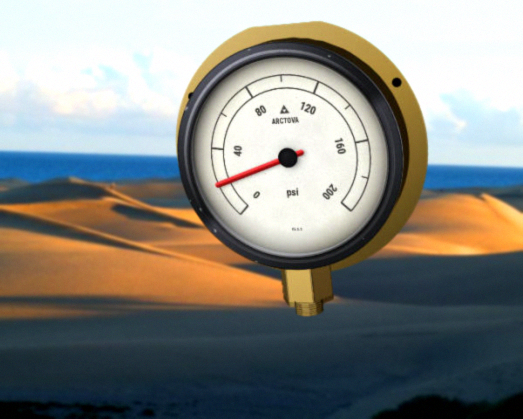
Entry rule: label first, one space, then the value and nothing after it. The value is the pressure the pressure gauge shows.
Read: 20 psi
